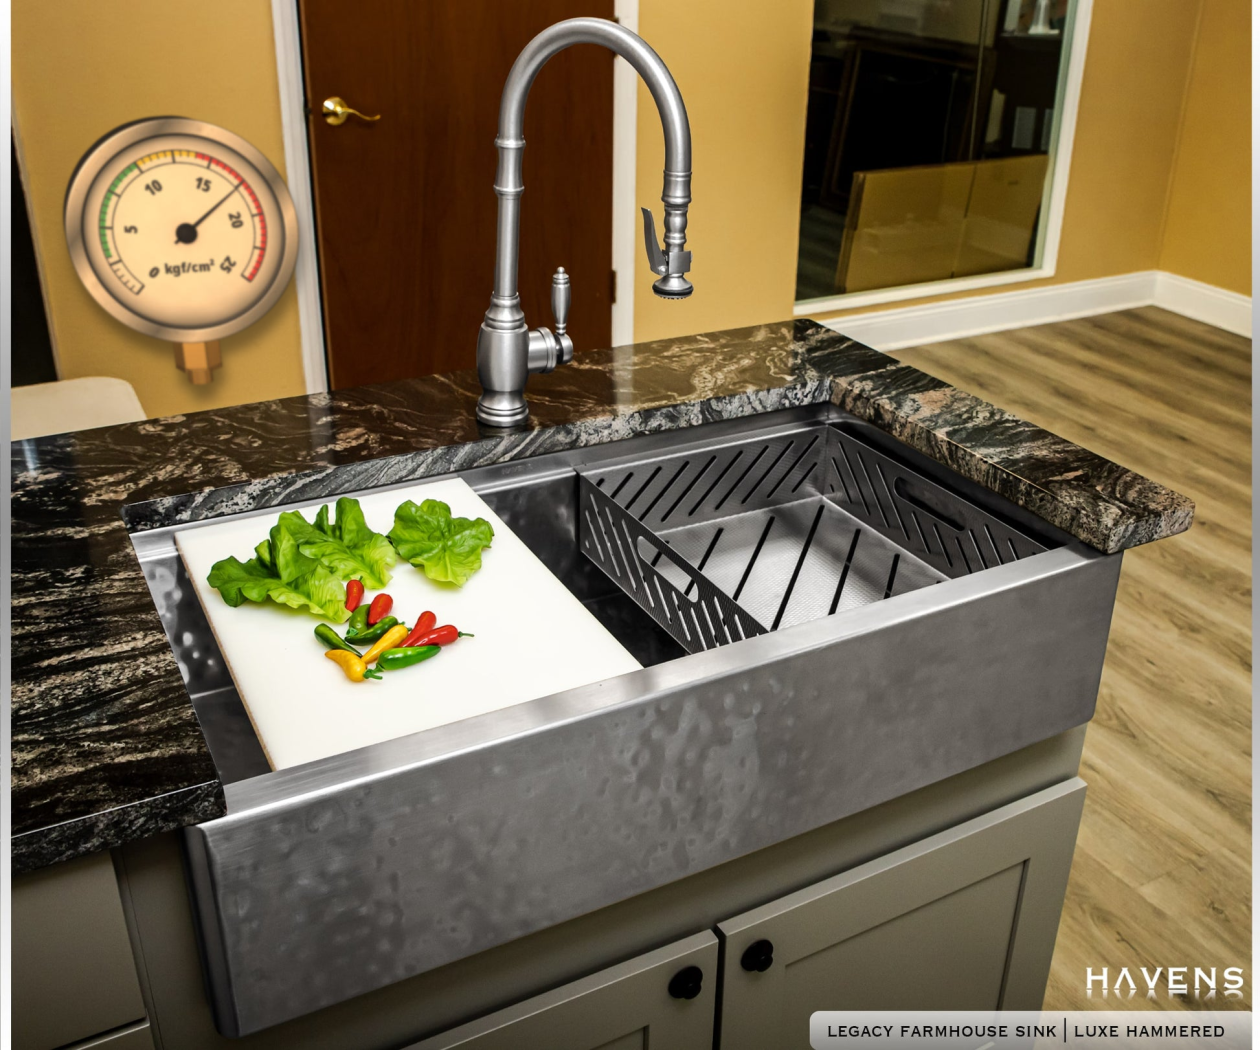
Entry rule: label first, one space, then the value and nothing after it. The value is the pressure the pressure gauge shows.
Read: 17.5 kg/cm²
